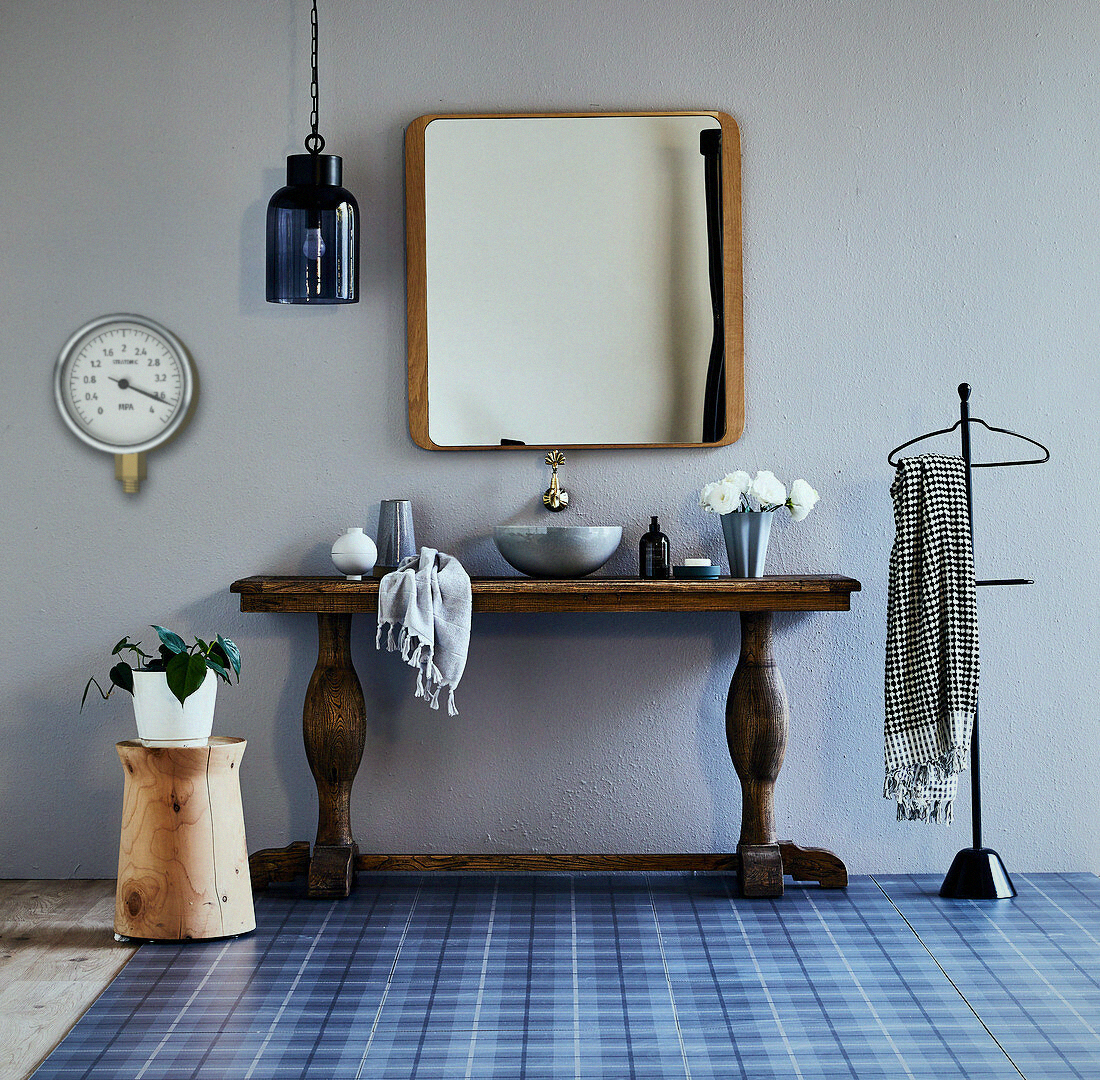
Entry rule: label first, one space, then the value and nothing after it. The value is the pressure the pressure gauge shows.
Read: 3.7 MPa
